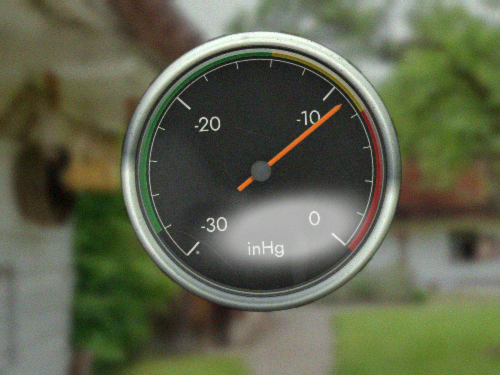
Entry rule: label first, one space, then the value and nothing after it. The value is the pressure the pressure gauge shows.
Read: -9 inHg
